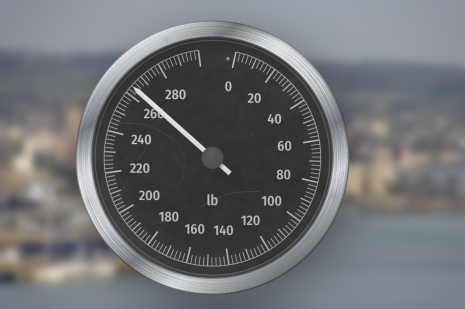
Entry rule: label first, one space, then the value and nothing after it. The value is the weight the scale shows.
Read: 264 lb
